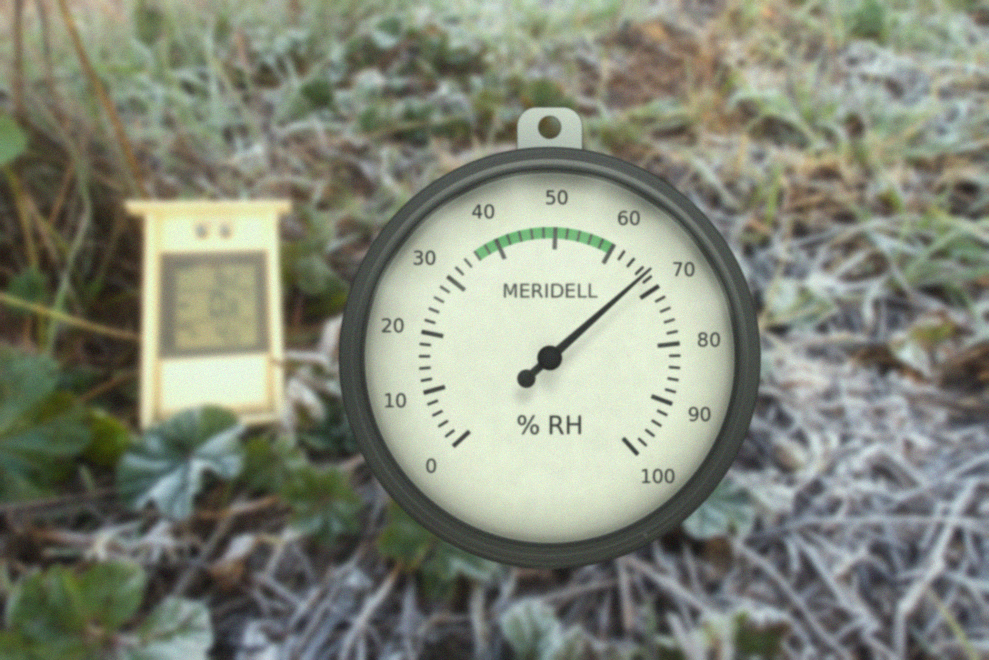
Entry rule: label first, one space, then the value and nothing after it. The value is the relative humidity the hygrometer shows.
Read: 67 %
